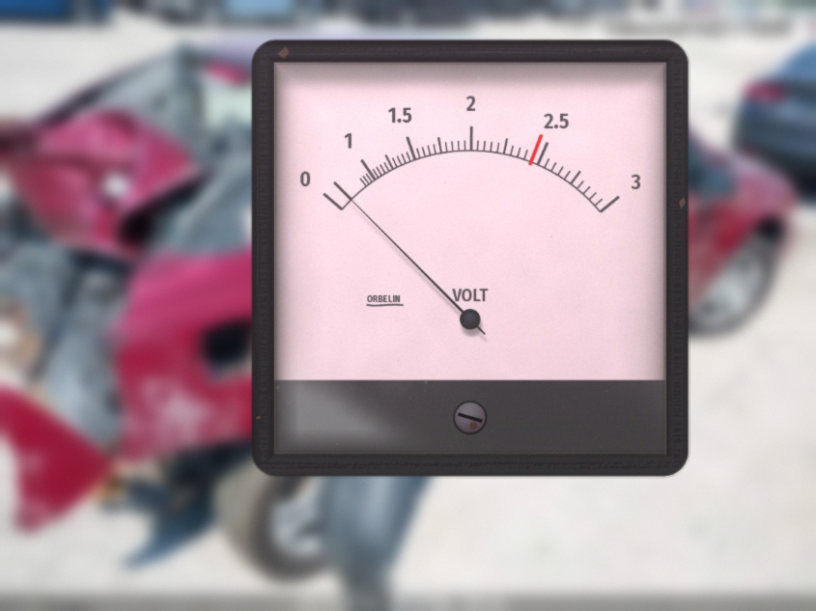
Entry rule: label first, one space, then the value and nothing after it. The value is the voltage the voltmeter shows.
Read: 0.5 V
